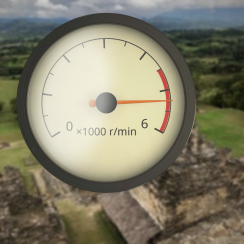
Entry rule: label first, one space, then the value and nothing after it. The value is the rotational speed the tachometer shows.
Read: 5250 rpm
